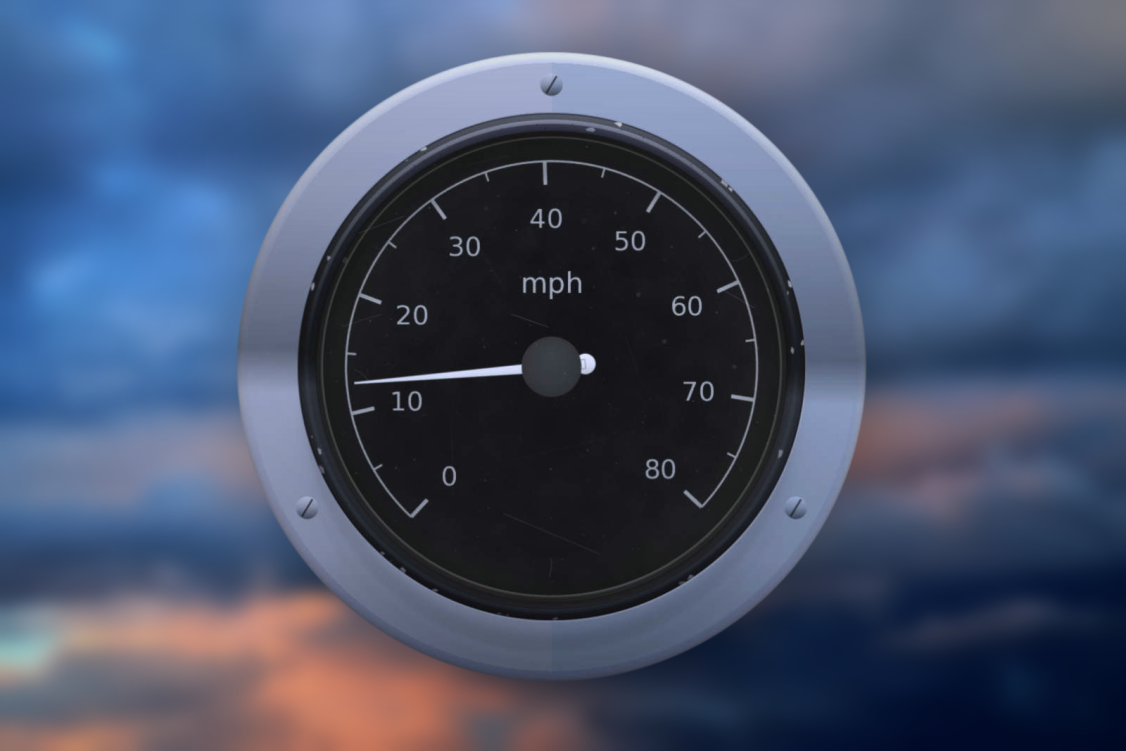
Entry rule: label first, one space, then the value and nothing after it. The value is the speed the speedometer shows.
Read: 12.5 mph
